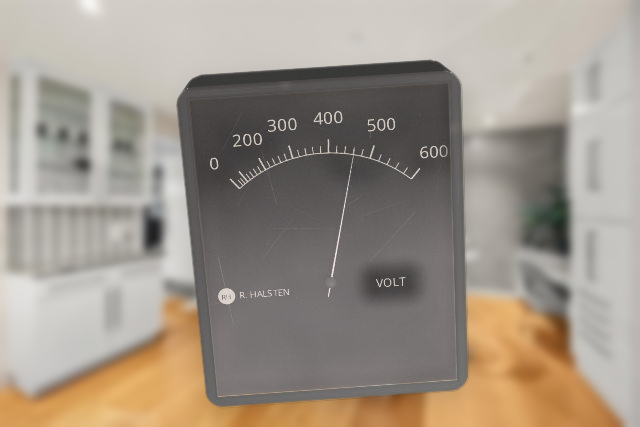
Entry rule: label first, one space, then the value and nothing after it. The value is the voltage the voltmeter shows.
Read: 460 V
